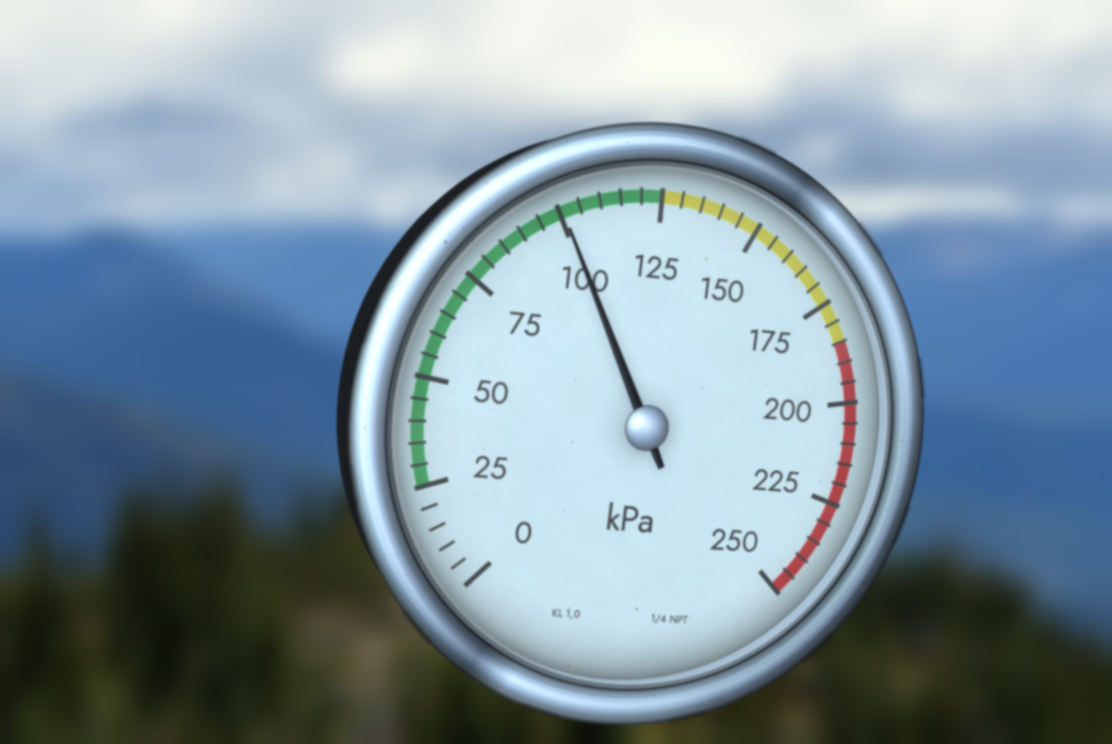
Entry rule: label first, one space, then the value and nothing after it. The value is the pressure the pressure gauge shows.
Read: 100 kPa
